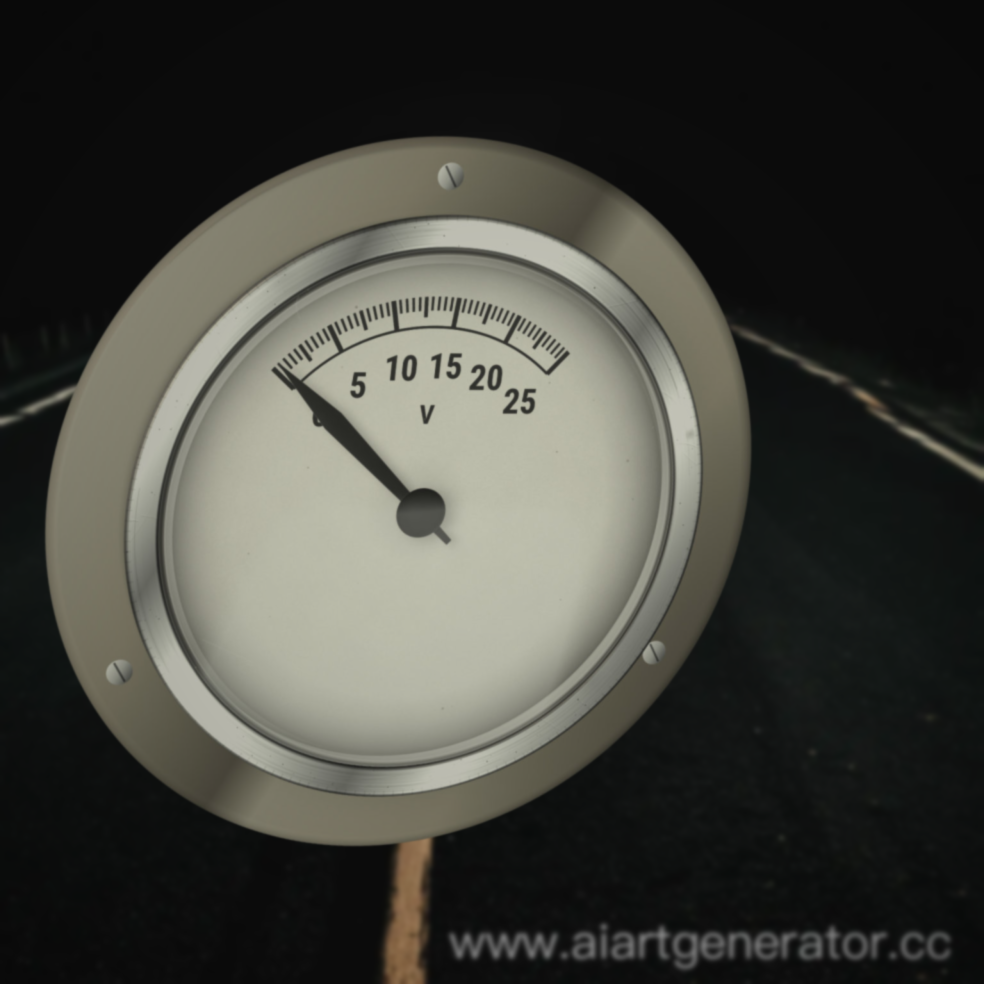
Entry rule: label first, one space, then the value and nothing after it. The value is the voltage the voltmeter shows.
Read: 0.5 V
